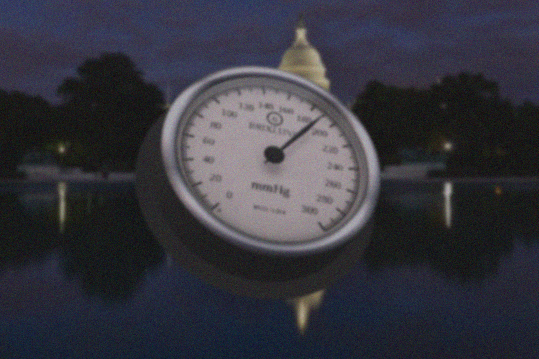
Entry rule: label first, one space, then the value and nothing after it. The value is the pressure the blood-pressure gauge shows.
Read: 190 mmHg
